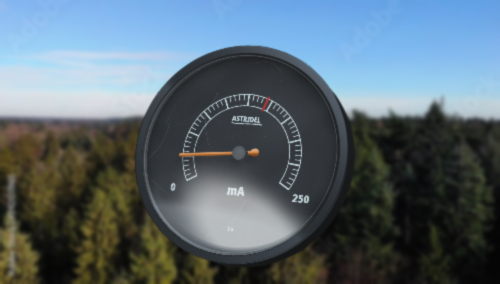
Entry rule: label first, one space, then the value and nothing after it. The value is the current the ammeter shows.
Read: 25 mA
